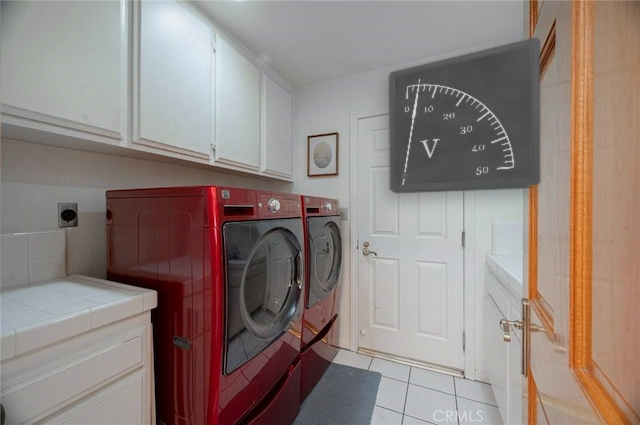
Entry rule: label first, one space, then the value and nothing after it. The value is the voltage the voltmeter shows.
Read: 4 V
